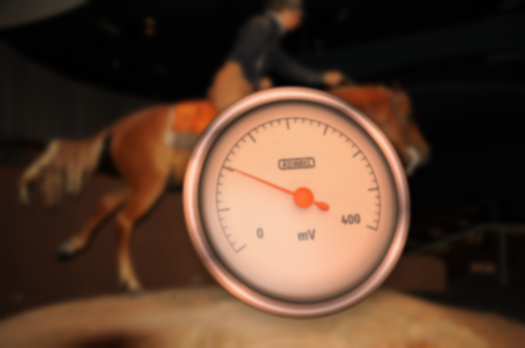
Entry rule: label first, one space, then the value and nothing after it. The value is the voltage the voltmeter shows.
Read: 100 mV
